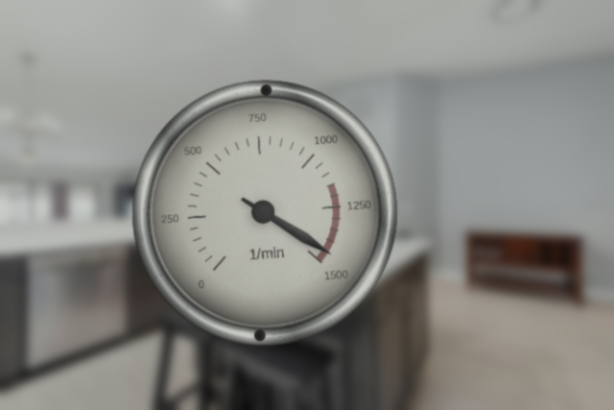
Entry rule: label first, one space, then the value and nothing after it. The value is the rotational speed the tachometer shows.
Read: 1450 rpm
